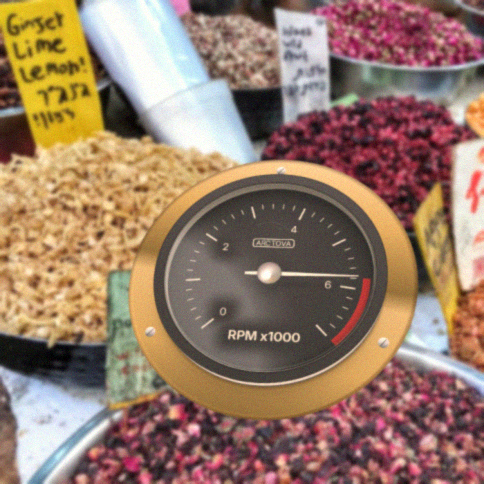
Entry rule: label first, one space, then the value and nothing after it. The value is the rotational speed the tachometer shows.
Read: 5800 rpm
